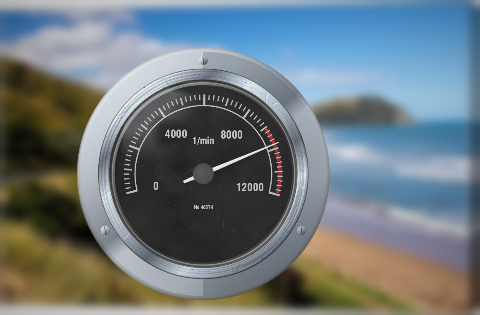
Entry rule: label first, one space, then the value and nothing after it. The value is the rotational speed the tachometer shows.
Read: 9800 rpm
